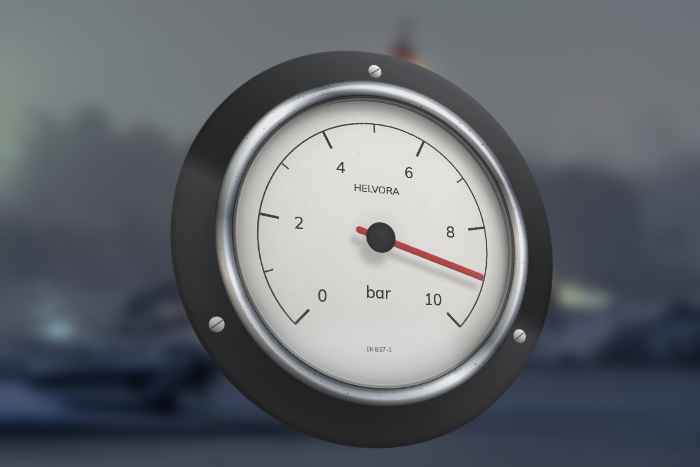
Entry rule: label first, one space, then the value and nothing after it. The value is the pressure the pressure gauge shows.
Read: 9 bar
